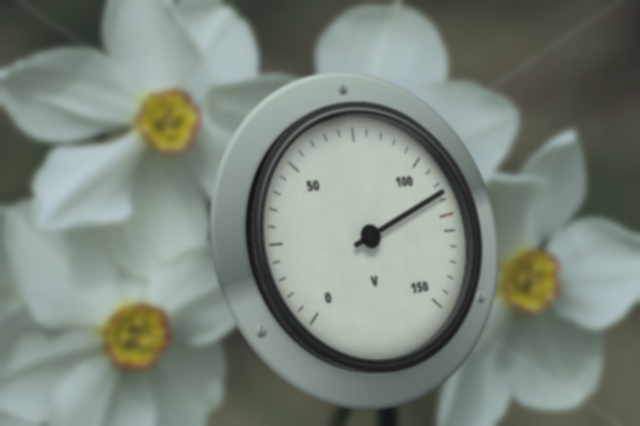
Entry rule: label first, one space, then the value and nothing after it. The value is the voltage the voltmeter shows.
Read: 112.5 V
